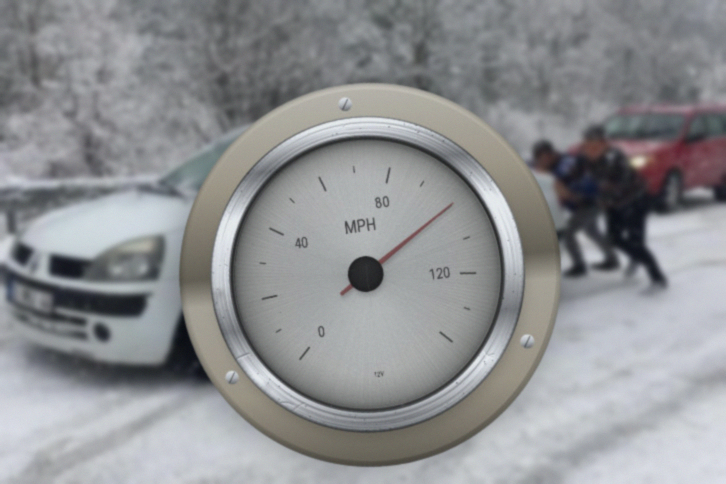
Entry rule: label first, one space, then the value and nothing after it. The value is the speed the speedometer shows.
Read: 100 mph
